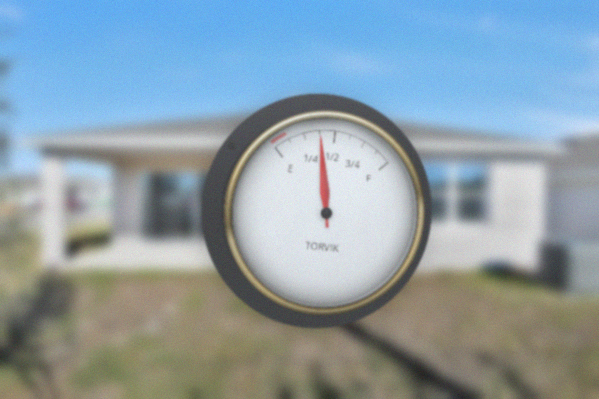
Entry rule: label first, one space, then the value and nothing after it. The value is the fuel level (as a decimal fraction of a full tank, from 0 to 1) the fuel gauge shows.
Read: 0.375
